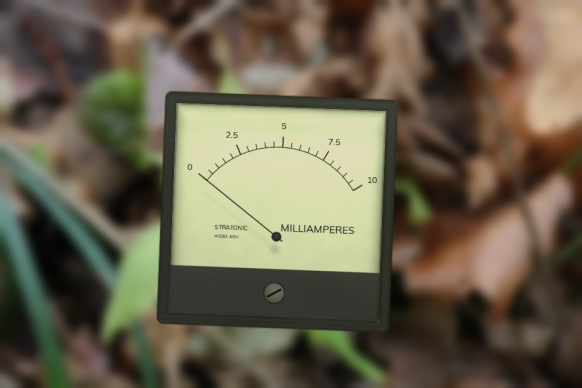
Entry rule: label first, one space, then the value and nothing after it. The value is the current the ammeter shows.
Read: 0 mA
